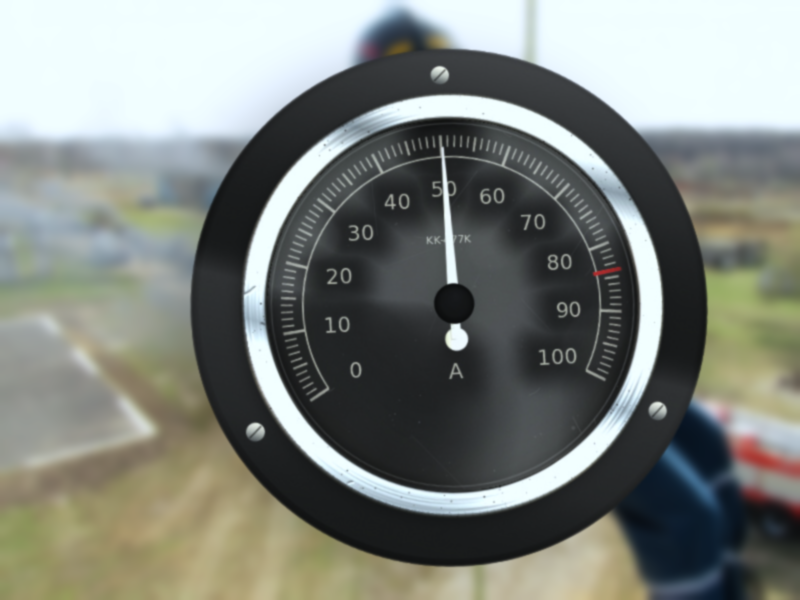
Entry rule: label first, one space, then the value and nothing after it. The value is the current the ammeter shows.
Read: 50 A
